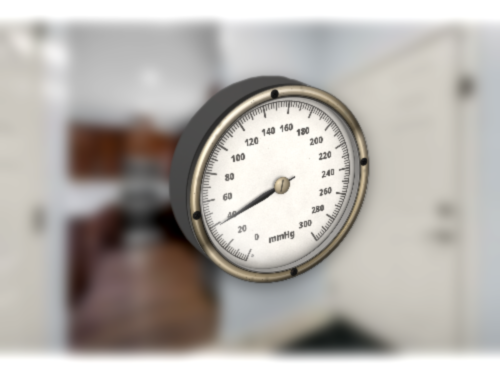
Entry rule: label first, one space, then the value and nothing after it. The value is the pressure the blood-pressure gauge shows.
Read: 40 mmHg
